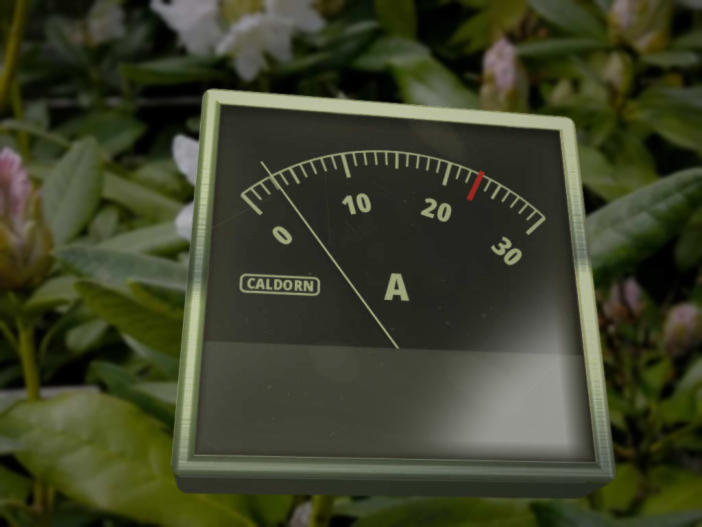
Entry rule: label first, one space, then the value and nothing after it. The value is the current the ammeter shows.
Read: 3 A
